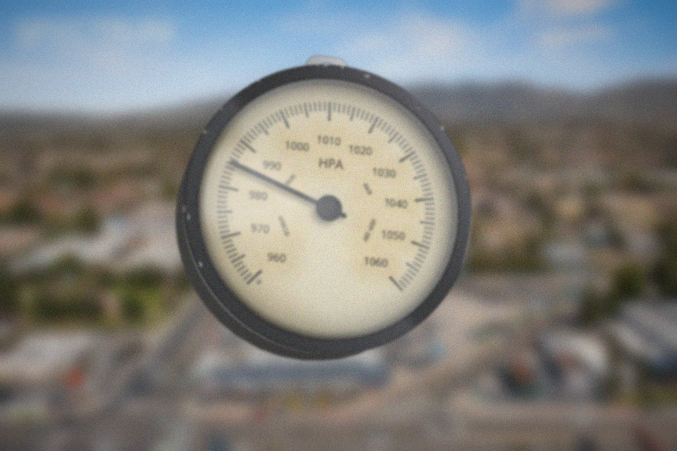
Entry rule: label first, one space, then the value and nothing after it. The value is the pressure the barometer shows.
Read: 985 hPa
